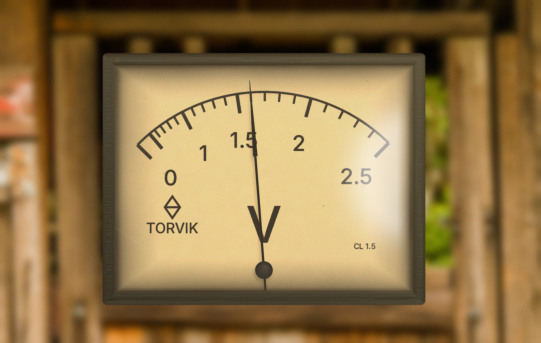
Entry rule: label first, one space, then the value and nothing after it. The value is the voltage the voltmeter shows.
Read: 1.6 V
